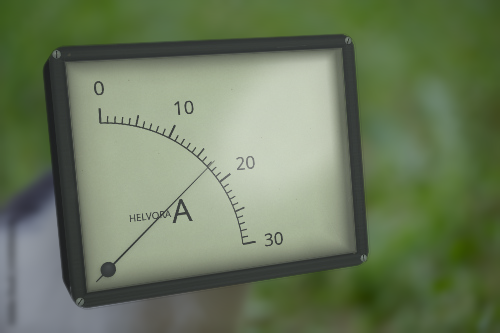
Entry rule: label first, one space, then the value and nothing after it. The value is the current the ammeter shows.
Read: 17 A
